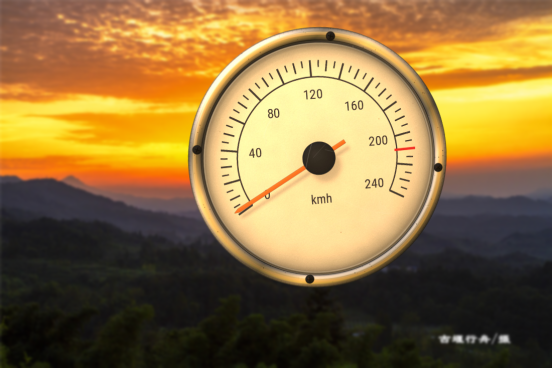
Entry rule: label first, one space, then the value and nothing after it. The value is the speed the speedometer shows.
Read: 2.5 km/h
